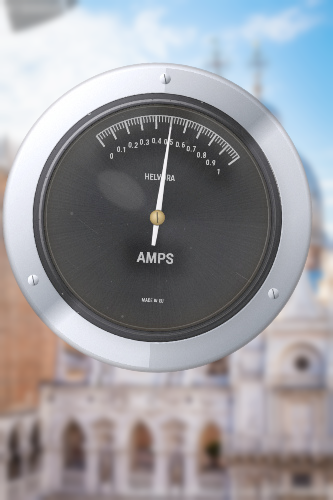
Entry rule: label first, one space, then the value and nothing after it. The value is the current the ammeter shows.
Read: 0.5 A
